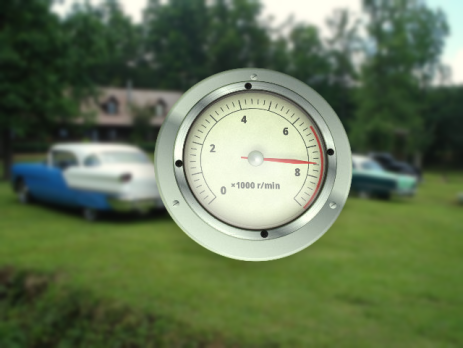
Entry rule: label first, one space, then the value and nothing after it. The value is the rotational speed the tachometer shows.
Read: 7600 rpm
